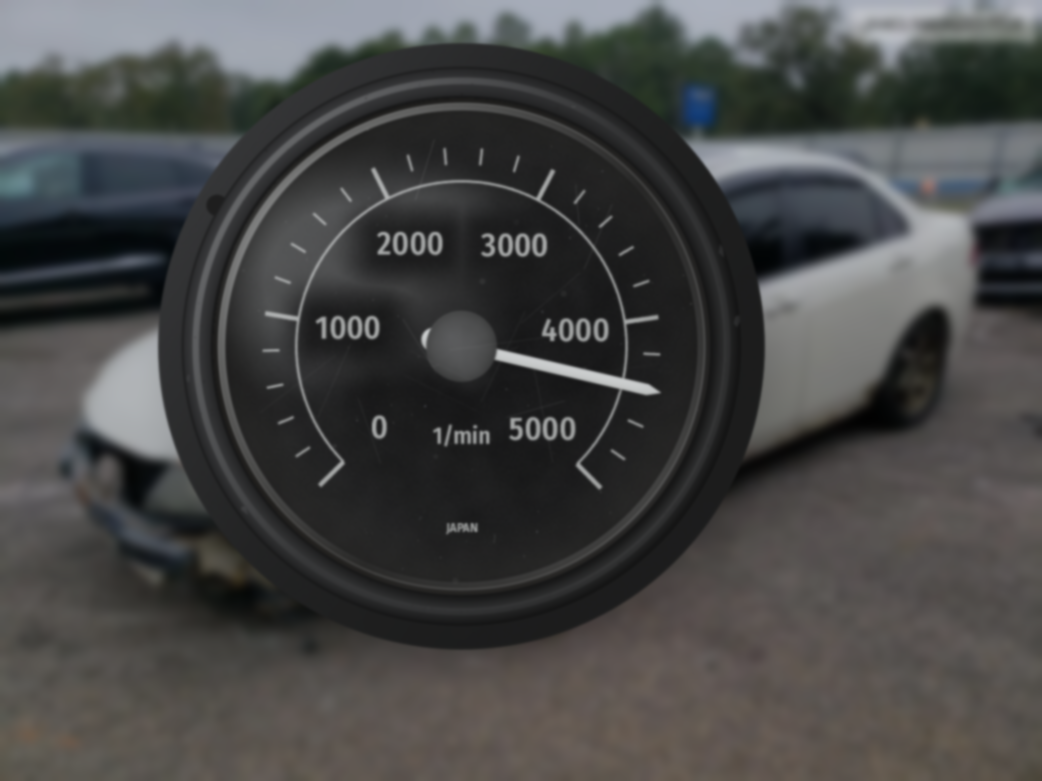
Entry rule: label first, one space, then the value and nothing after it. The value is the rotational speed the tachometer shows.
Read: 4400 rpm
